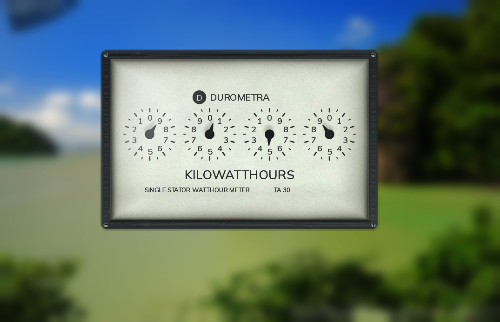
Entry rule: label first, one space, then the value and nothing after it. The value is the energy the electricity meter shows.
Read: 9049 kWh
